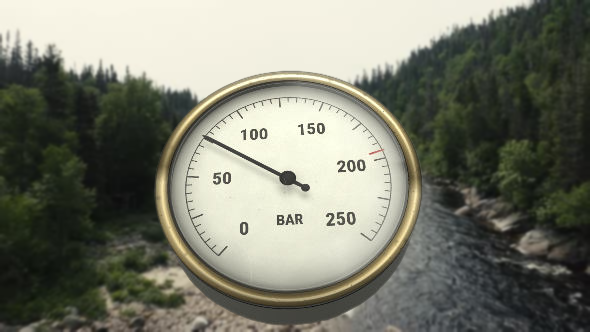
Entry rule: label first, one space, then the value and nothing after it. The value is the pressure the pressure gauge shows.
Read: 75 bar
